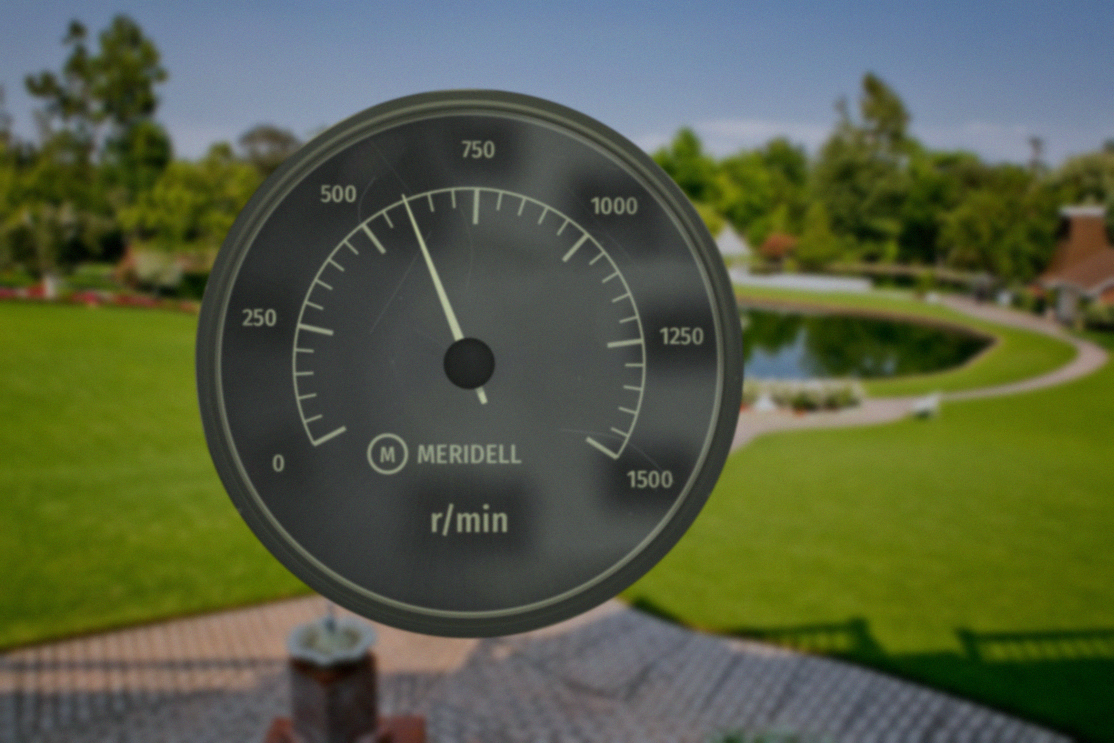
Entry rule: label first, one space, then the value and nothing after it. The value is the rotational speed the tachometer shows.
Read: 600 rpm
